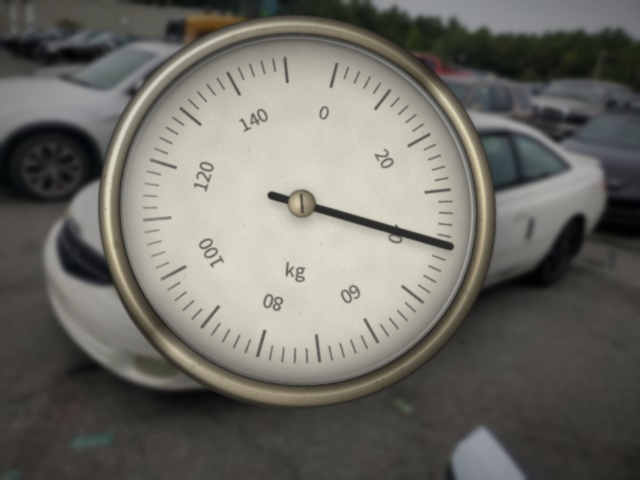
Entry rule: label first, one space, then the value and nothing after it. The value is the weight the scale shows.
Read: 40 kg
